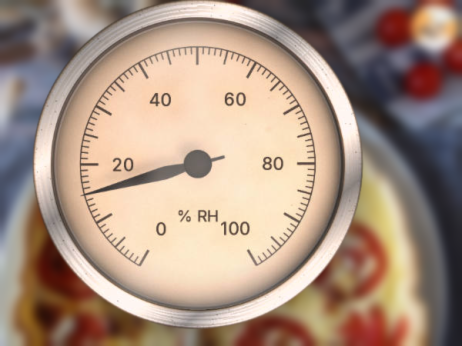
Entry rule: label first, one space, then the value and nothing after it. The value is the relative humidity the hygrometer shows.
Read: 15 %
